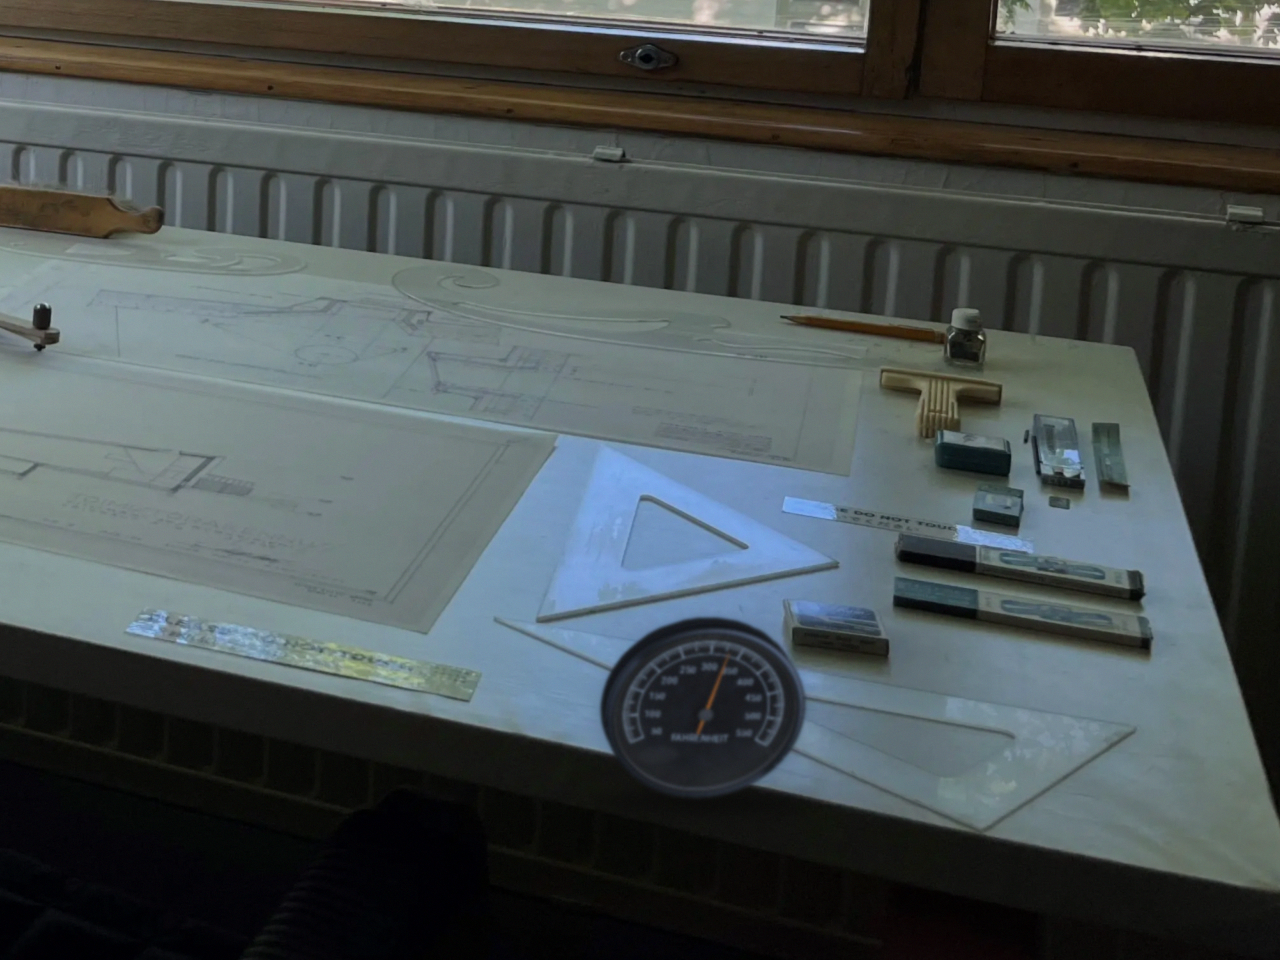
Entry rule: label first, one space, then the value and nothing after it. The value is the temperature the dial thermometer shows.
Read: 325 °F
